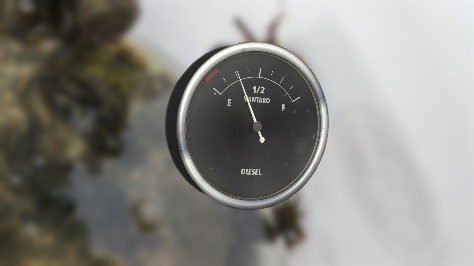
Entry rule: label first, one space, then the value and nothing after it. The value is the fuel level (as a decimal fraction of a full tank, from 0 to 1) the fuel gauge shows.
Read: 0.25
